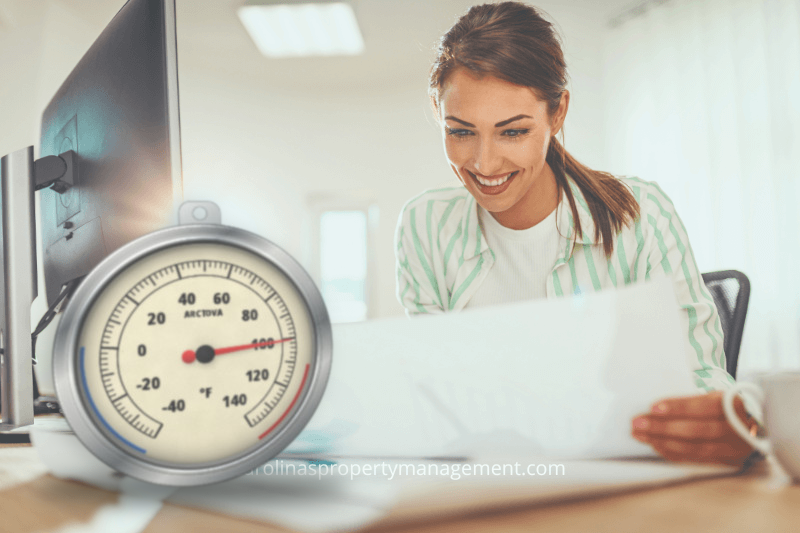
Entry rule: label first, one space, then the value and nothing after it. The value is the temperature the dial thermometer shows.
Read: 100 °F
